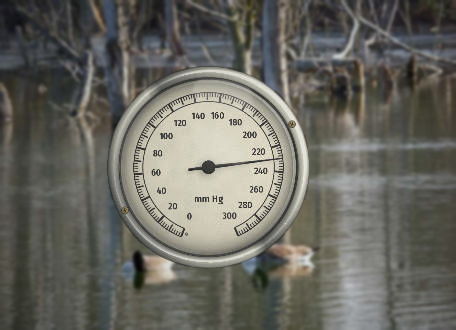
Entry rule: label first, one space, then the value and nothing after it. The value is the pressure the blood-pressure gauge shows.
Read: 230 mmHg
